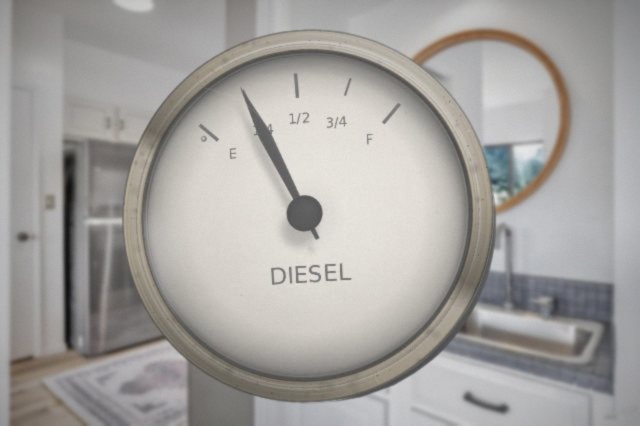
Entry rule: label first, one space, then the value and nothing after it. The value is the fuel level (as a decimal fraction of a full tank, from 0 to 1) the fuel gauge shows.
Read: 0.25
